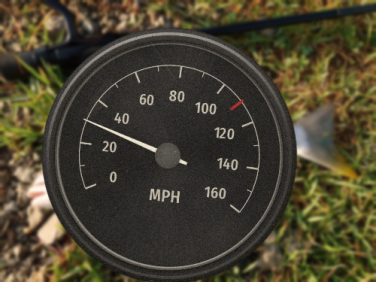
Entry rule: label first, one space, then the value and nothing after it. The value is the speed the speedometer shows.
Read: 30 mph
